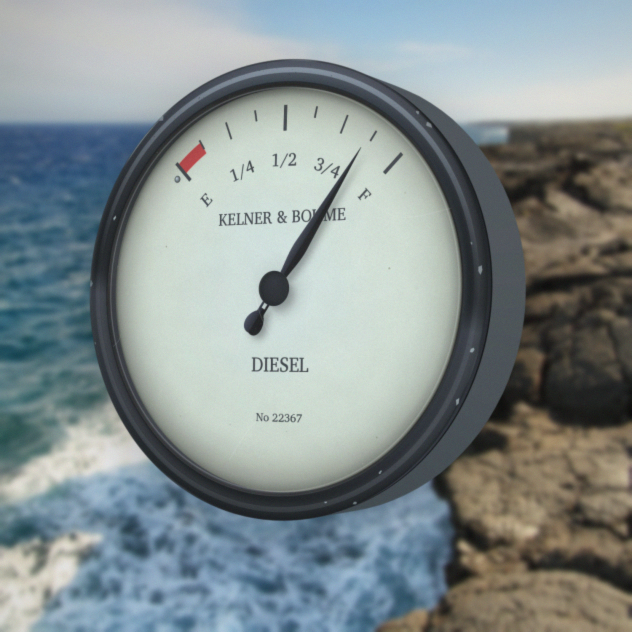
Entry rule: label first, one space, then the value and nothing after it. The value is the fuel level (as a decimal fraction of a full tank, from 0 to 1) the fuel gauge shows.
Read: 0.875
